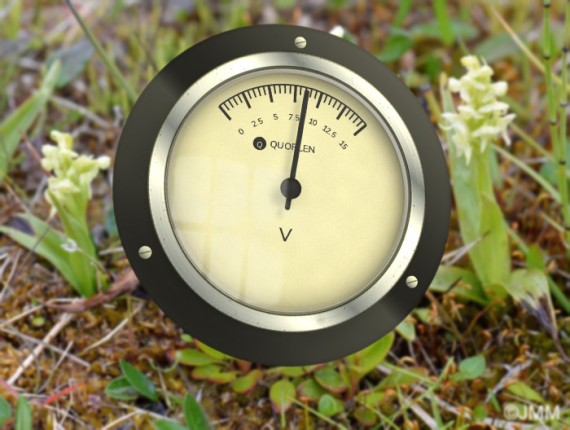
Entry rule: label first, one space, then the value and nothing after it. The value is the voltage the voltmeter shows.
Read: 8.5 V
